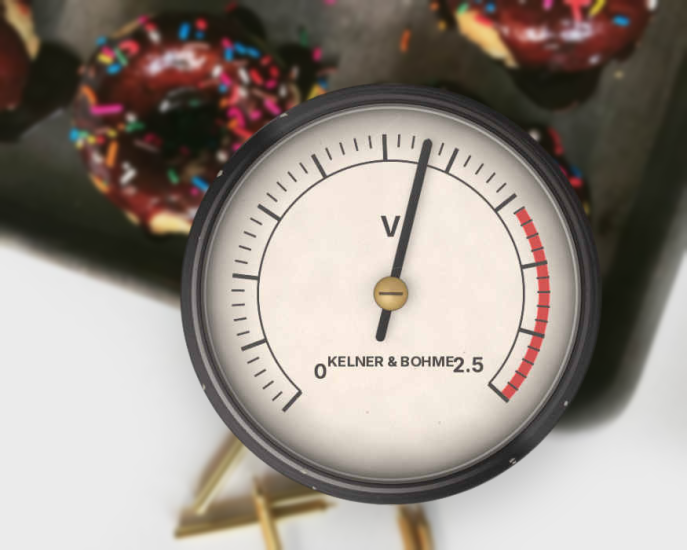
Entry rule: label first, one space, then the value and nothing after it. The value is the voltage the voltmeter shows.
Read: 1.4 V
